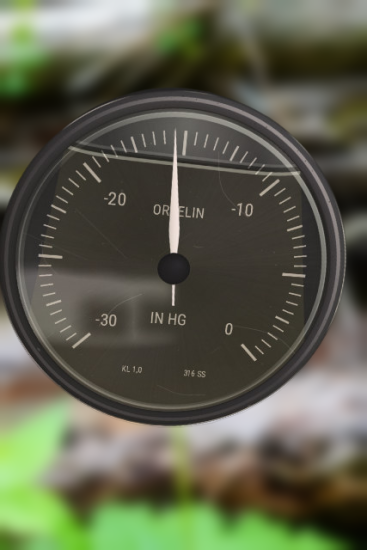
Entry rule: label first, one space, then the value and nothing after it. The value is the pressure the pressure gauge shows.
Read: -15.5 inHg
